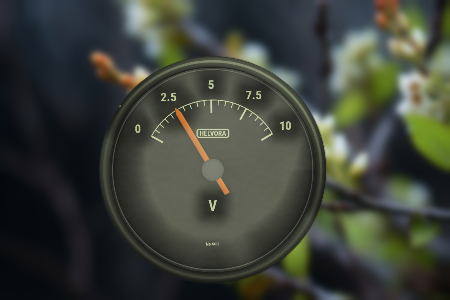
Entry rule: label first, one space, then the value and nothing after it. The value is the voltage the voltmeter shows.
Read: 2.5 V
